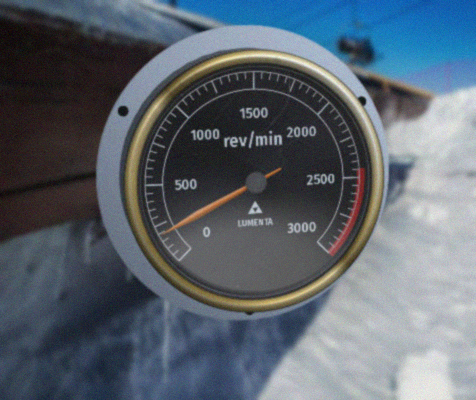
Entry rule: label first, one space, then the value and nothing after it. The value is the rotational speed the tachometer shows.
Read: 200 rpm
